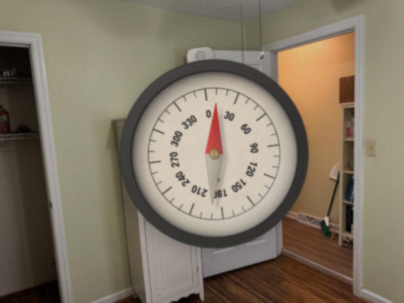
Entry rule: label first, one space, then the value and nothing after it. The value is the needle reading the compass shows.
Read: 10 °
